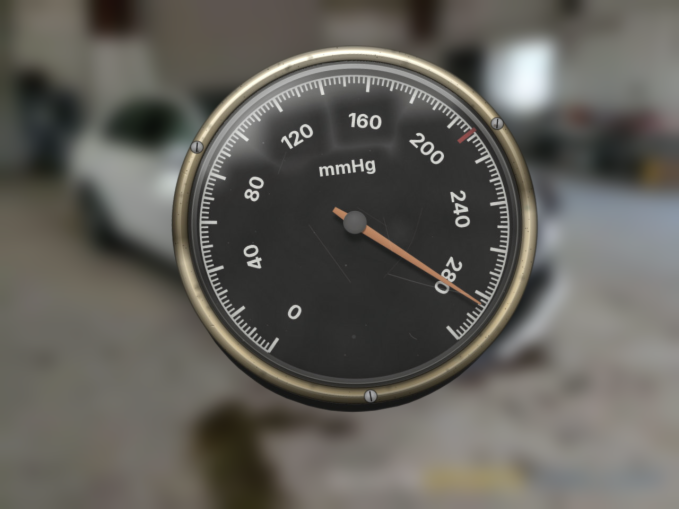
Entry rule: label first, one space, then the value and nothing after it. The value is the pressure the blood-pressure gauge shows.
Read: 284 mmHg
